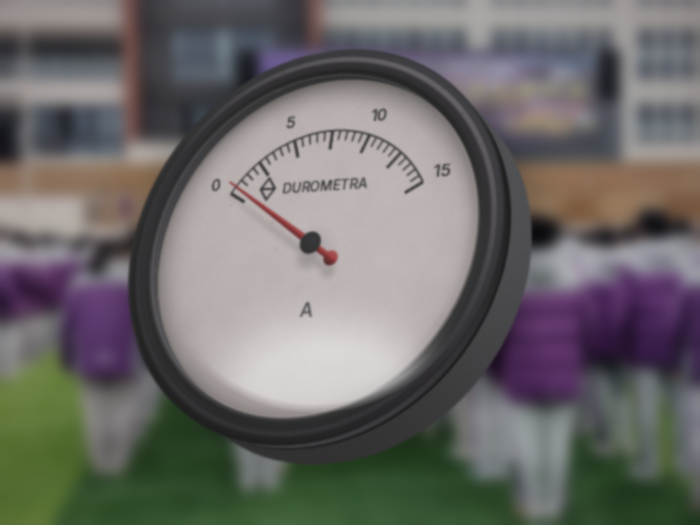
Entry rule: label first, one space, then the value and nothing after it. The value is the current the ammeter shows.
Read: 0.5 A
